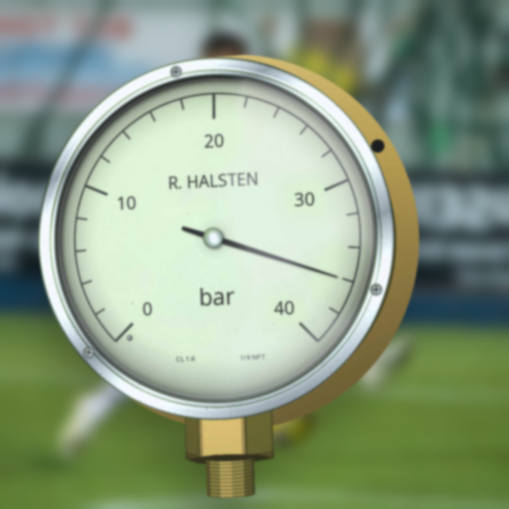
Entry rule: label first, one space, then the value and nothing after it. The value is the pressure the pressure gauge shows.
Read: 36 bar
